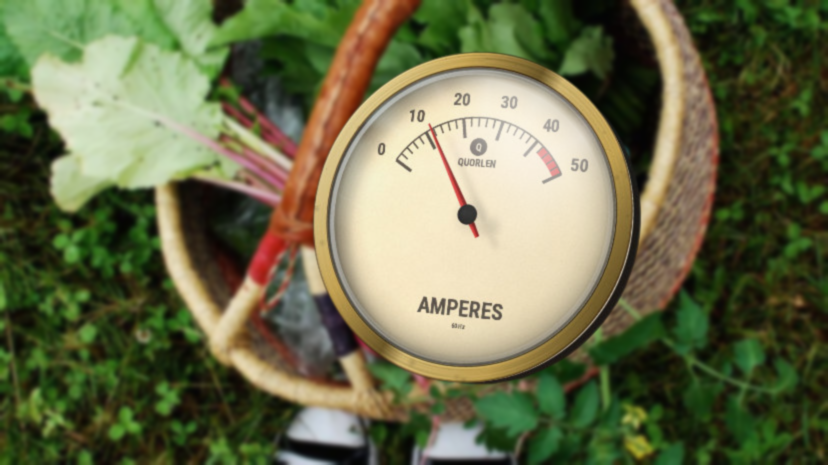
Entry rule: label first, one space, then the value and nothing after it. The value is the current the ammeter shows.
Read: 12 A
